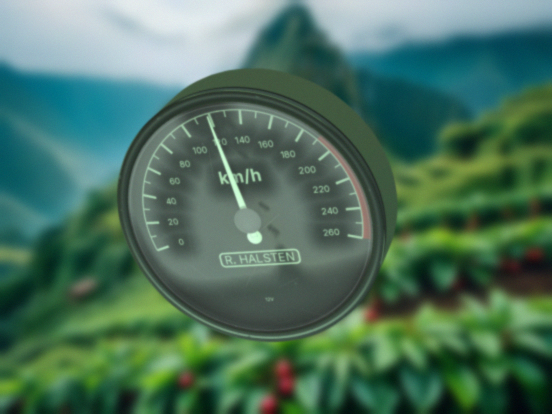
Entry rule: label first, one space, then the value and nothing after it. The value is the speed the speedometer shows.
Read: 120 km/h
